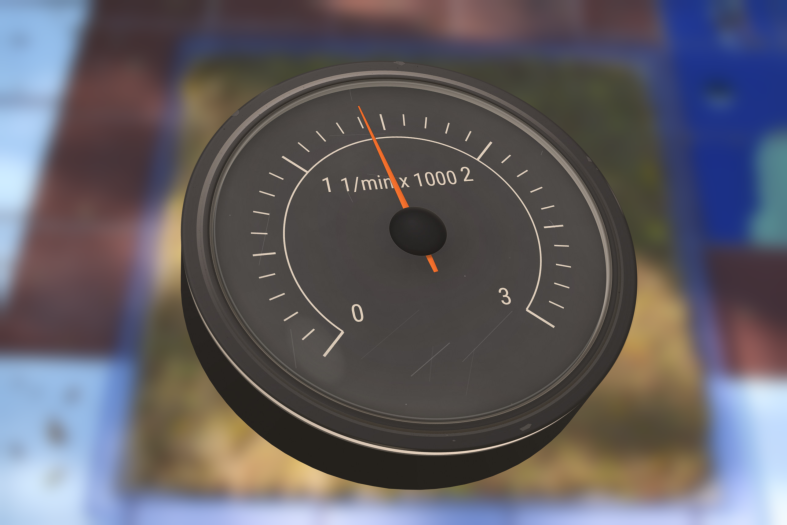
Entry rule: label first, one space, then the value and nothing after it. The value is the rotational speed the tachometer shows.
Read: 1400 rpm
